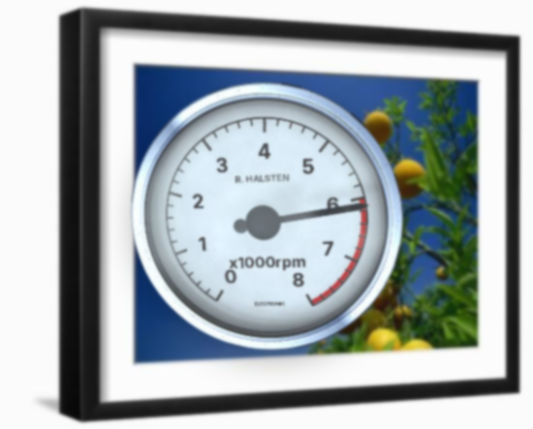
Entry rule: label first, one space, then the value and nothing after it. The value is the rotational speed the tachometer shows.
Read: 6100 rpm
